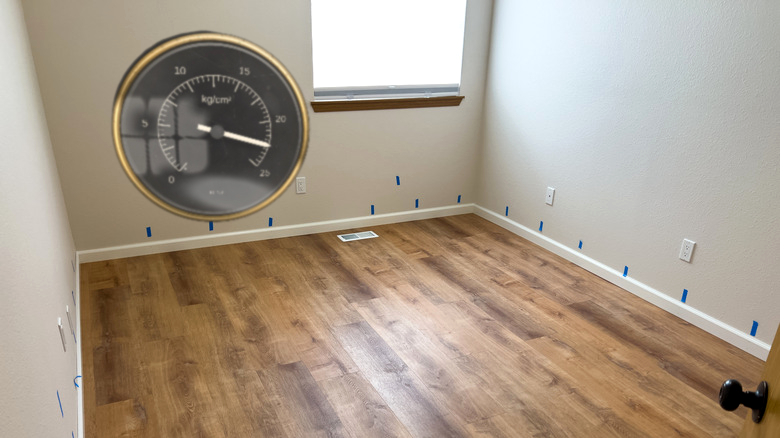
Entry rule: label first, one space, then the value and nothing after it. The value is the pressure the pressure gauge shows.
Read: 22.5 kg/cm²
